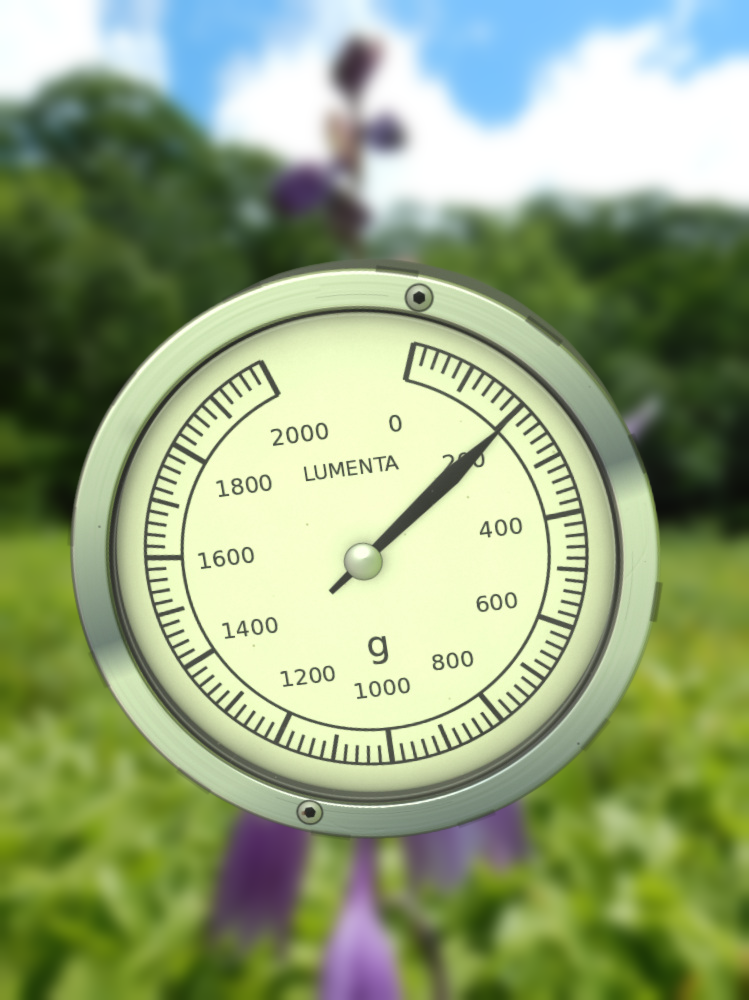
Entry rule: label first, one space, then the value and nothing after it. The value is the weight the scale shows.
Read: 200 g
